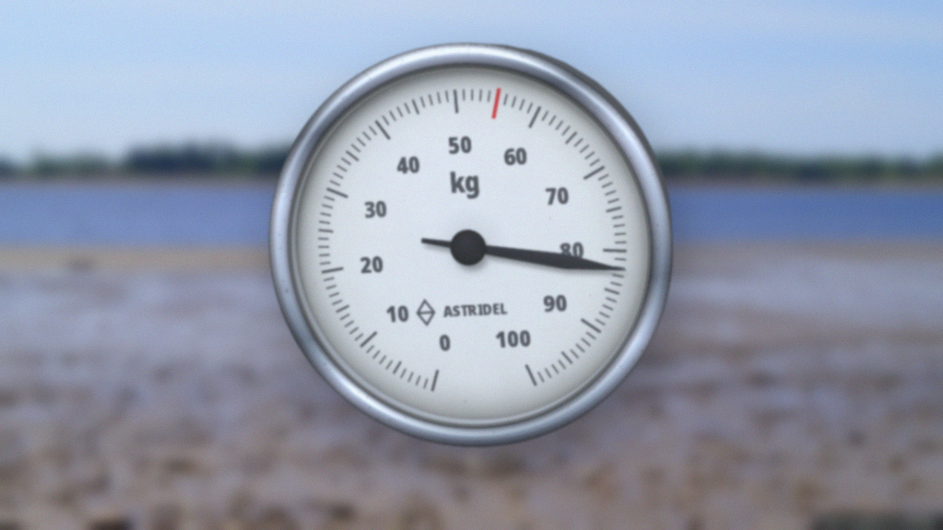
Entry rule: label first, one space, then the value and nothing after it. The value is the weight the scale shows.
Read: 82 kg
